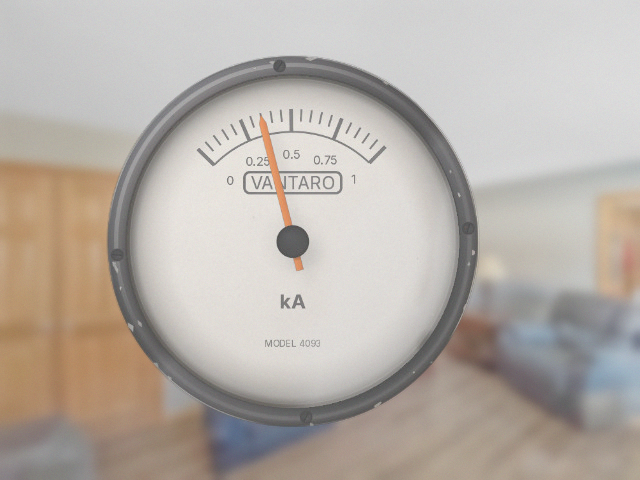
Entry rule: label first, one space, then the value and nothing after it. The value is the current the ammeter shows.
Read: 0.35 kA
